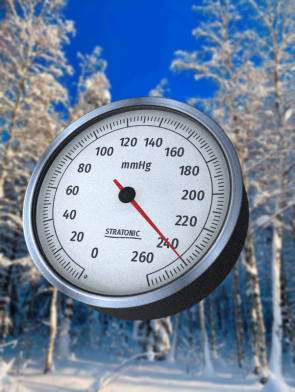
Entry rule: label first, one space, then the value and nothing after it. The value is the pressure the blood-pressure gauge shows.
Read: 240 mmHg
